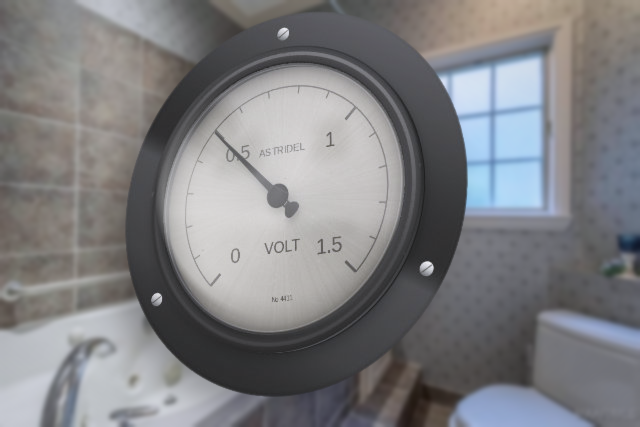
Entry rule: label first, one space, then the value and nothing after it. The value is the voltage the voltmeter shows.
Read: 0.5 V
